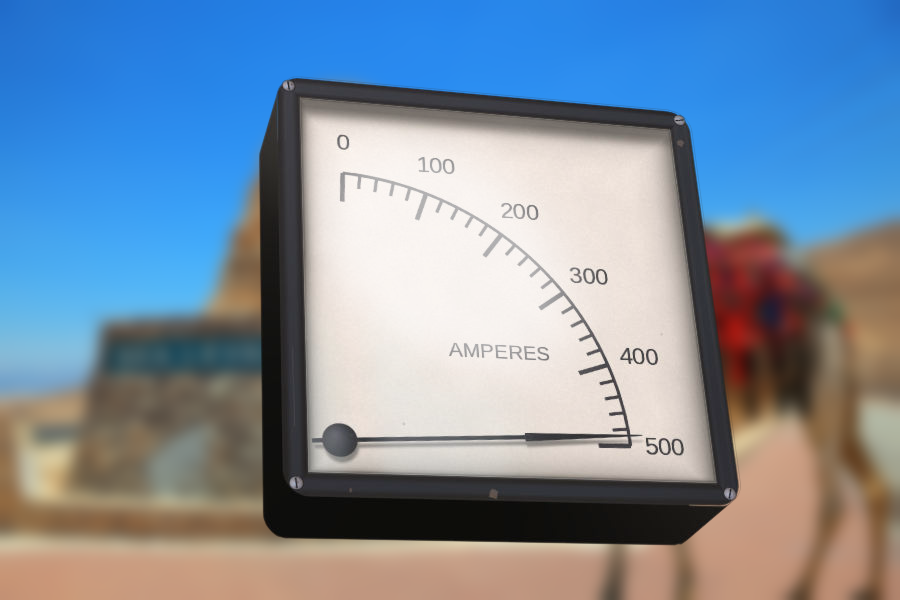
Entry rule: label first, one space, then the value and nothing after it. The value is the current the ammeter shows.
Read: 490 A
